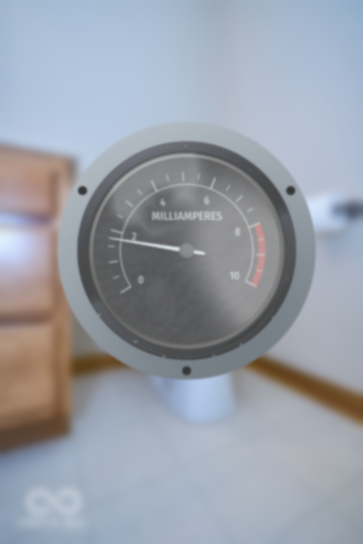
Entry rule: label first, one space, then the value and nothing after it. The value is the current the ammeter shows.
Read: 1.75 mA
